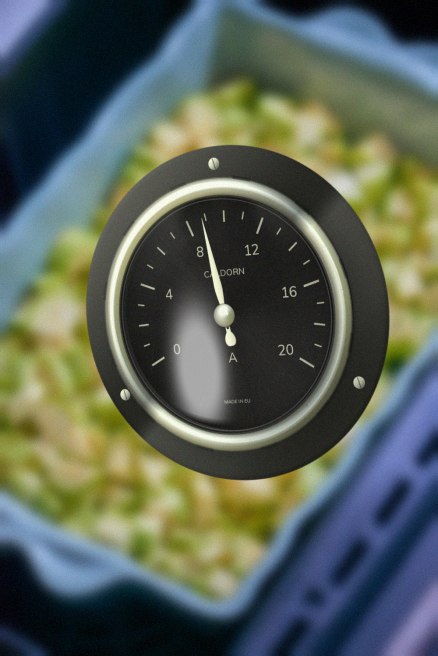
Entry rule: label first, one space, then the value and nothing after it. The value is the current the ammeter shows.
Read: 9 A
